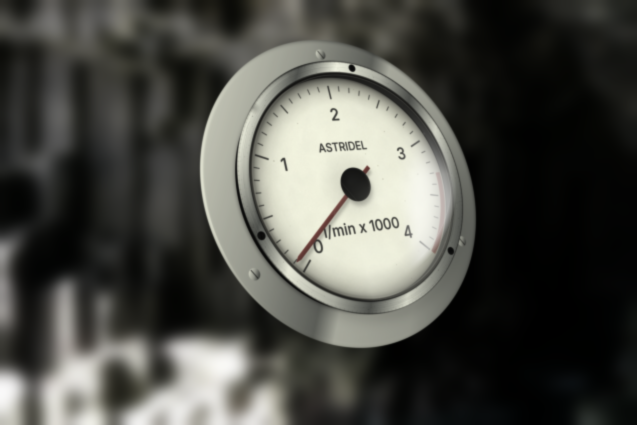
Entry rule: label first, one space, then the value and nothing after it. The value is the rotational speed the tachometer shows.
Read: 100 rpm
